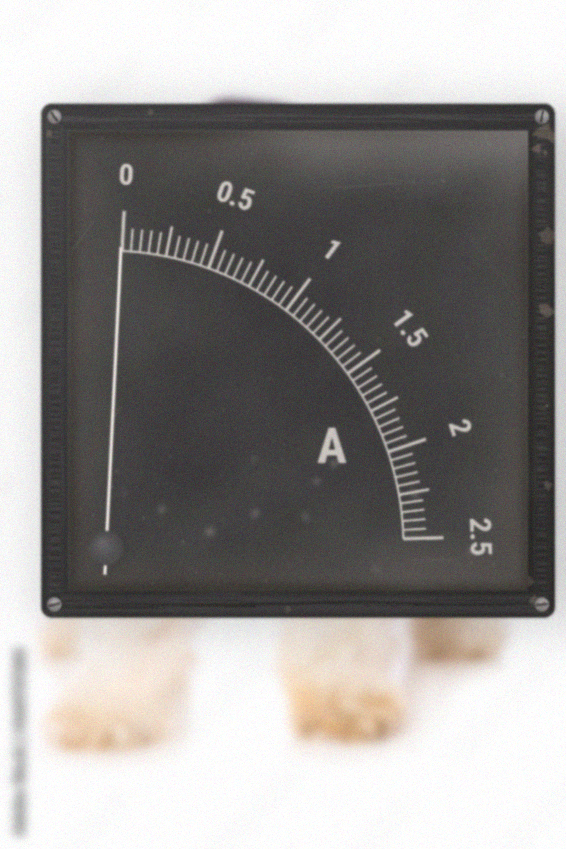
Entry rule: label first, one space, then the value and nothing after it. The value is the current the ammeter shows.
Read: 0 A
